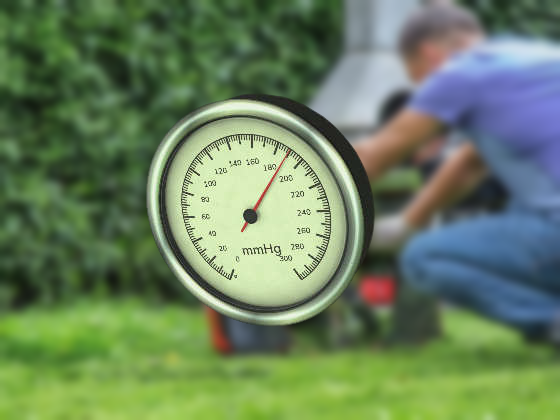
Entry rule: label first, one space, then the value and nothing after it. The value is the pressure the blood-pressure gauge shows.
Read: 190 mmHg
